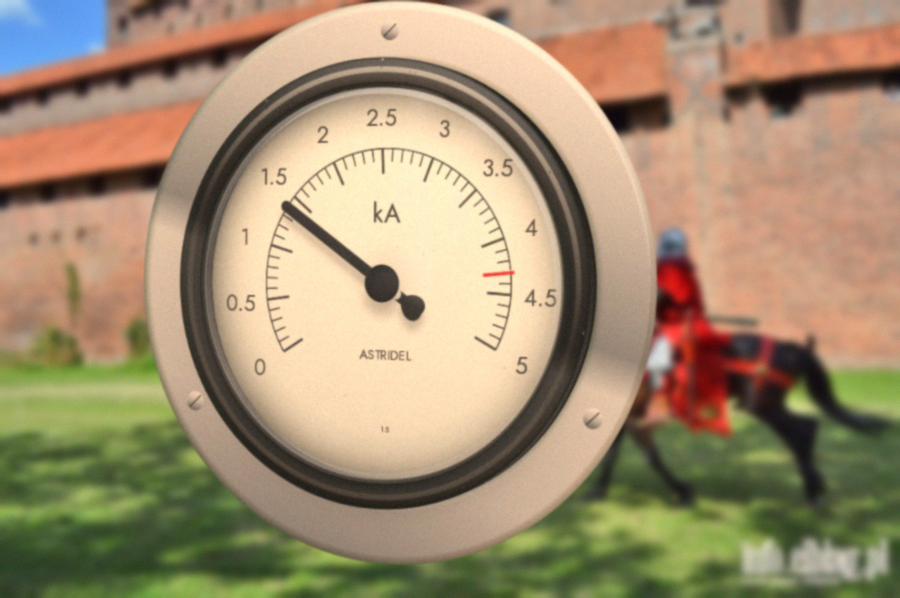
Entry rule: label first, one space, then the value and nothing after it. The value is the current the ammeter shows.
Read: 1.4 kA
